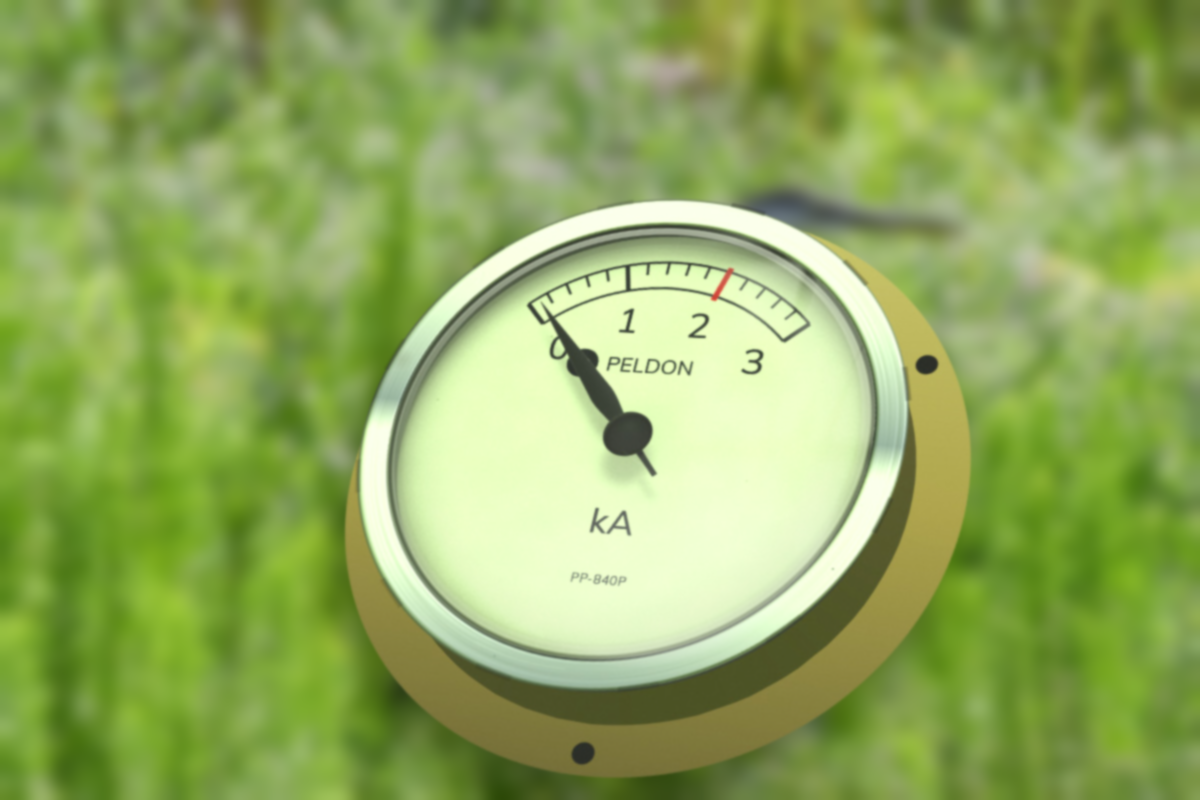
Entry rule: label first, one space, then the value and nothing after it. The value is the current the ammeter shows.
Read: 0.1 kA
